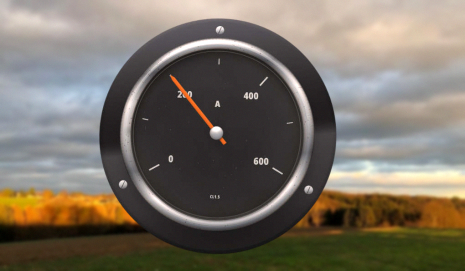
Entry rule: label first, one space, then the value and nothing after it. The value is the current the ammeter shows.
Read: 200 A
